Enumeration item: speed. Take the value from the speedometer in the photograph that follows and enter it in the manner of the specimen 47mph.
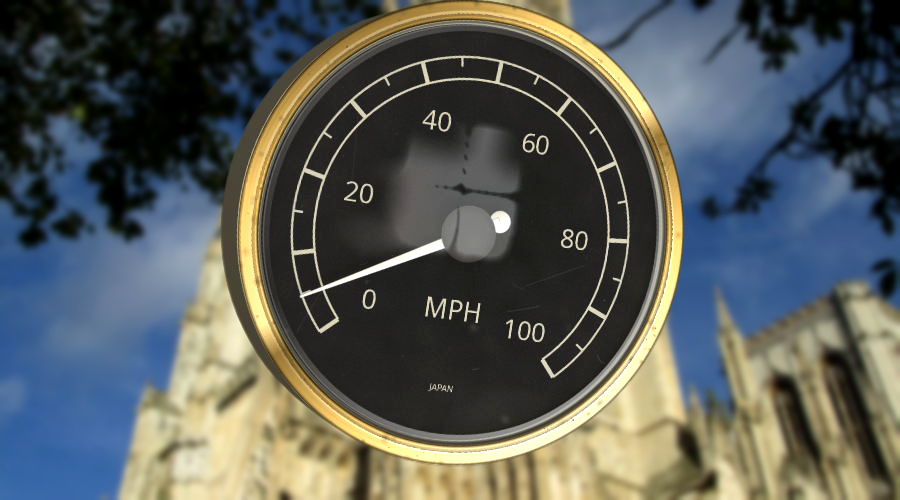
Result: 5mph
